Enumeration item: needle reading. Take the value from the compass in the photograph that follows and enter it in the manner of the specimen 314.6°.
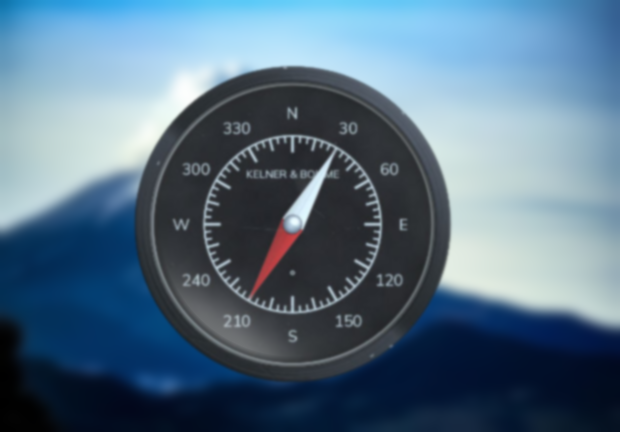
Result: 210°
